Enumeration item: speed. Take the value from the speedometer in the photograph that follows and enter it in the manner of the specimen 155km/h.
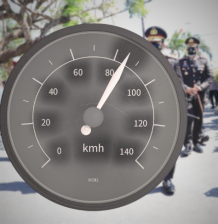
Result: 85km/h
